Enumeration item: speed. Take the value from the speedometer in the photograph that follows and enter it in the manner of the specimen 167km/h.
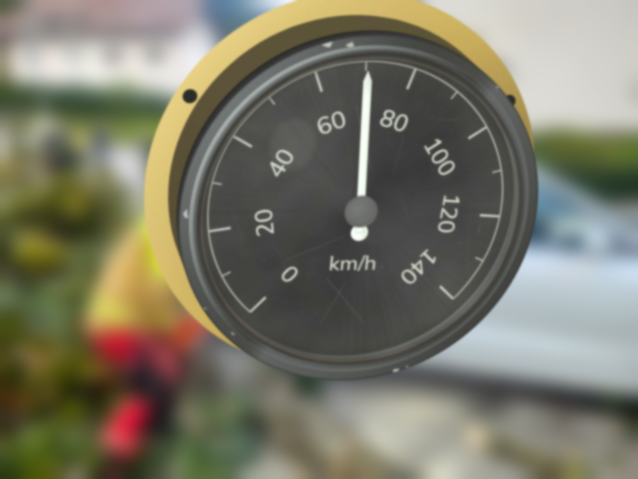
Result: 70km/h
